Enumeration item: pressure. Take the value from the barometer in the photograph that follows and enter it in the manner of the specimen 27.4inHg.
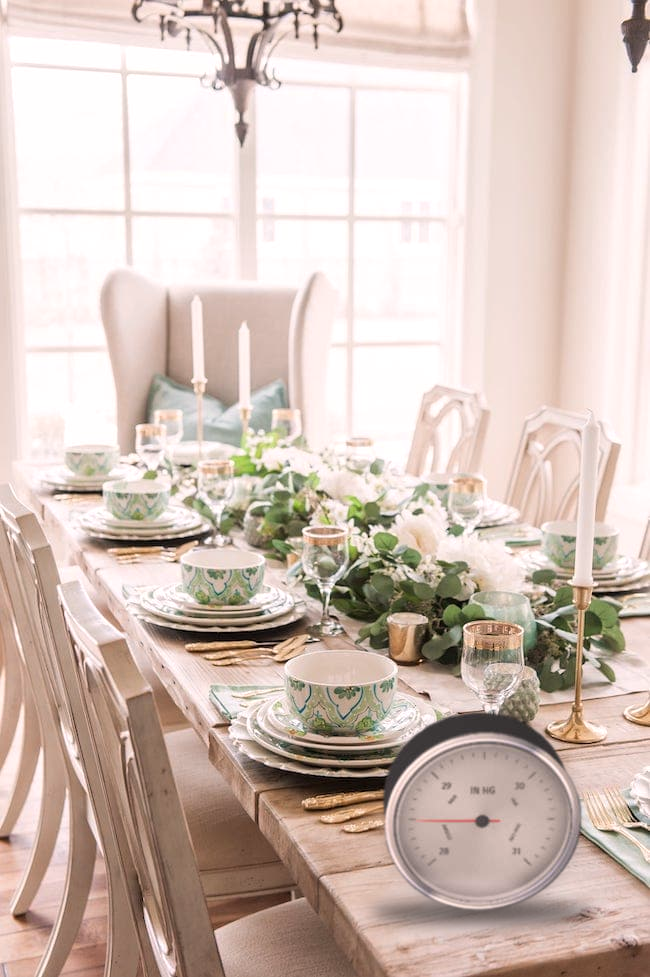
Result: 28.5inHg
